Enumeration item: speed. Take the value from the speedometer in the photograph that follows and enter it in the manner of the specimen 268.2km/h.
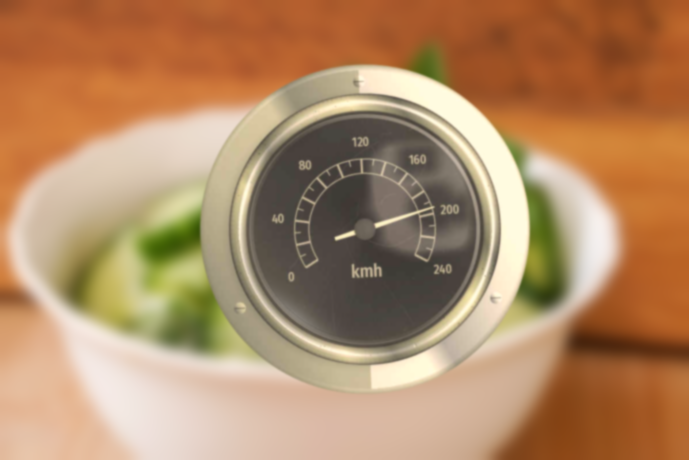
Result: 195km/h
